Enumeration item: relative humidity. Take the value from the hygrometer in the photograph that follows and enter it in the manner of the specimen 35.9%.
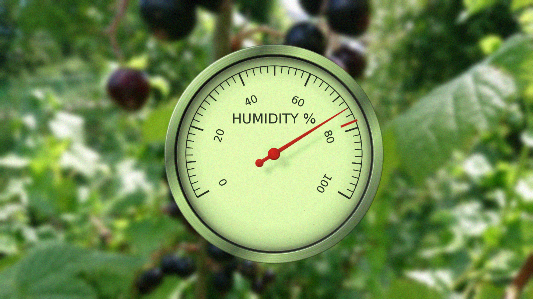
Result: 74%
